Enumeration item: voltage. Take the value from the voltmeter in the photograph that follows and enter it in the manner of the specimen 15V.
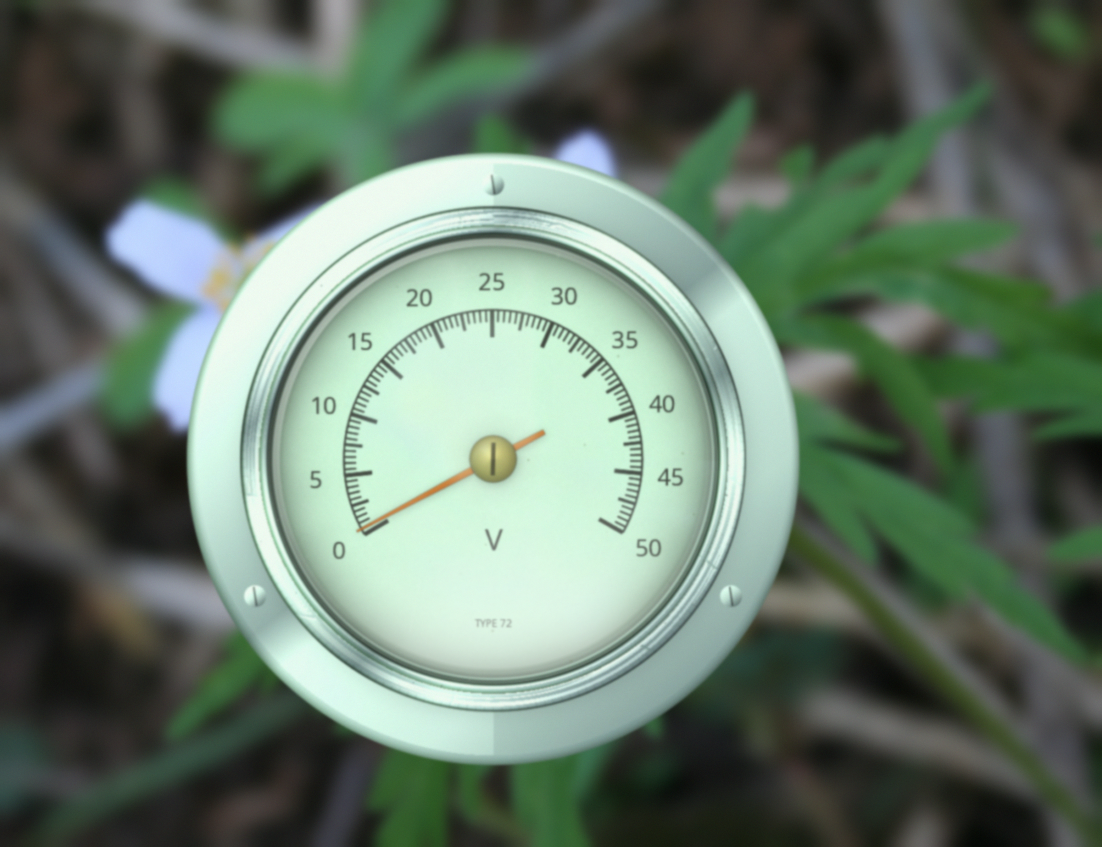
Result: 0.5V
